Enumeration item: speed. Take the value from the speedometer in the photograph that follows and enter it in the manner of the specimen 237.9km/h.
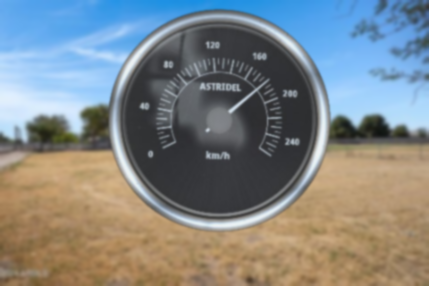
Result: 180km/h
